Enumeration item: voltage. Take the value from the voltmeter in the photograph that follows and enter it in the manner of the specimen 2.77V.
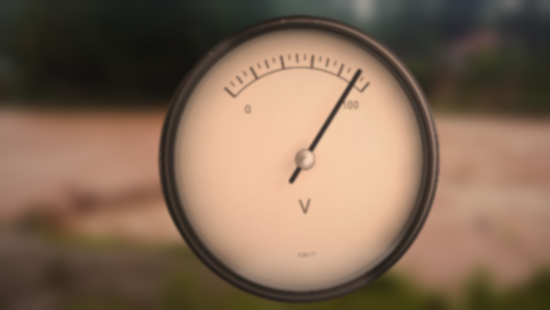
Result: 90V
